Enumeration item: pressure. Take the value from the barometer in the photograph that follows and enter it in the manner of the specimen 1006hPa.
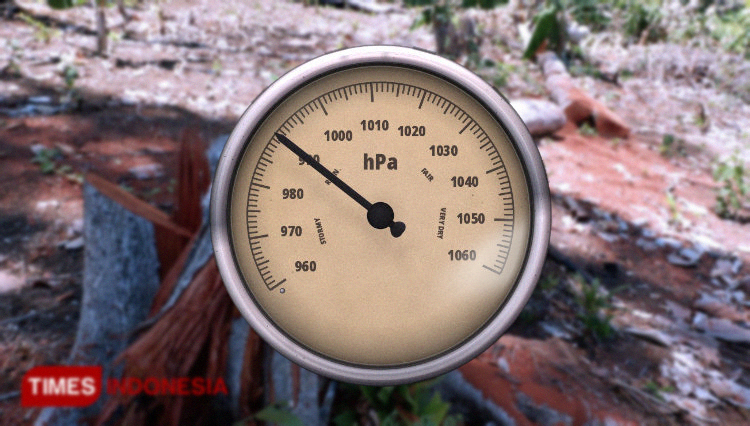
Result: 990hPa
